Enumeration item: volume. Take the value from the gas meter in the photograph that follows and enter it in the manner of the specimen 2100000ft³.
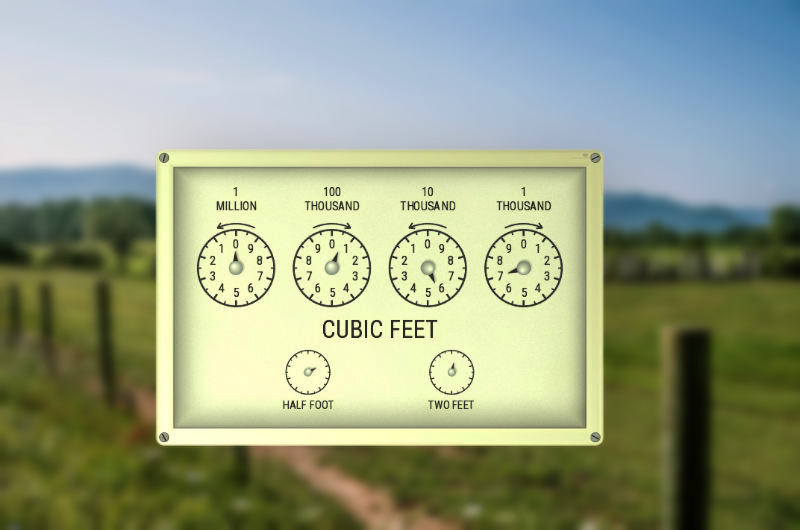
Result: 5700ft³
